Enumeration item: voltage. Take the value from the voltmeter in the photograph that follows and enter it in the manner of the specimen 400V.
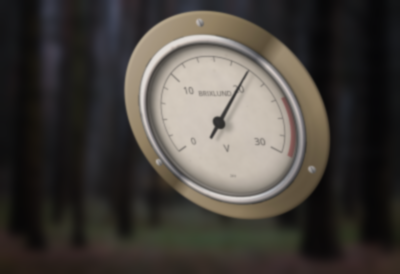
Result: 20V
